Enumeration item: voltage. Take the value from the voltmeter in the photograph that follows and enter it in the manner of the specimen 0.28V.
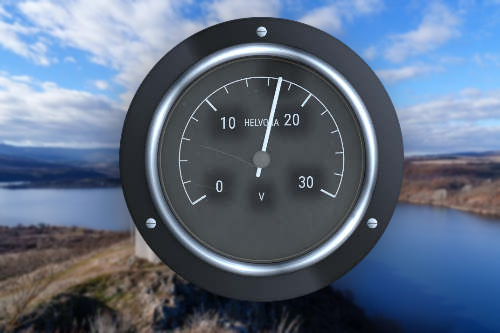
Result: 17V
